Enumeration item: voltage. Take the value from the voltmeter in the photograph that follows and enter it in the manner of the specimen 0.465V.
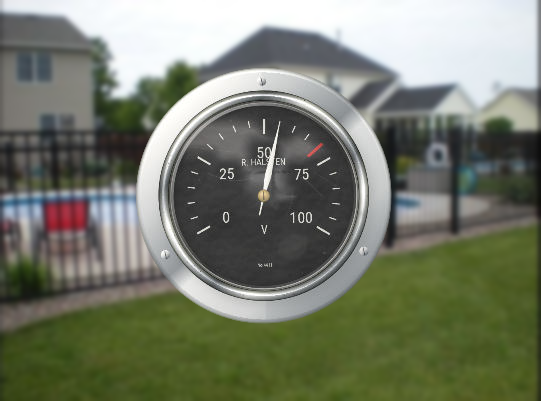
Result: 55V
